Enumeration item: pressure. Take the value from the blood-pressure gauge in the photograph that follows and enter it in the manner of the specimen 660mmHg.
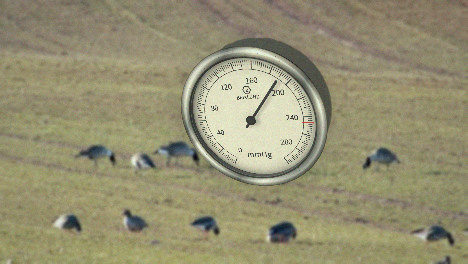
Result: 190mmHg
